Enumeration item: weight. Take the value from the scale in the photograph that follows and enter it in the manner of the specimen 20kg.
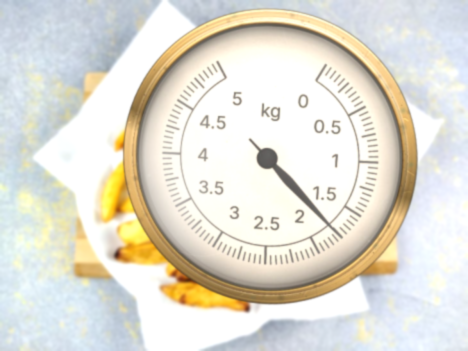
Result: 1.75kg
